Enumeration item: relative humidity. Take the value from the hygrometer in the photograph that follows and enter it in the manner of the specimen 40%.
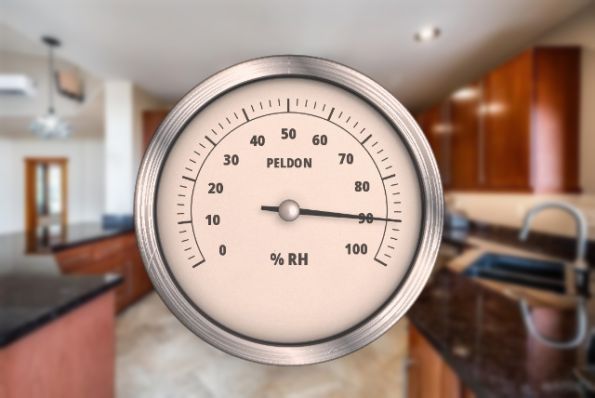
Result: 90%
